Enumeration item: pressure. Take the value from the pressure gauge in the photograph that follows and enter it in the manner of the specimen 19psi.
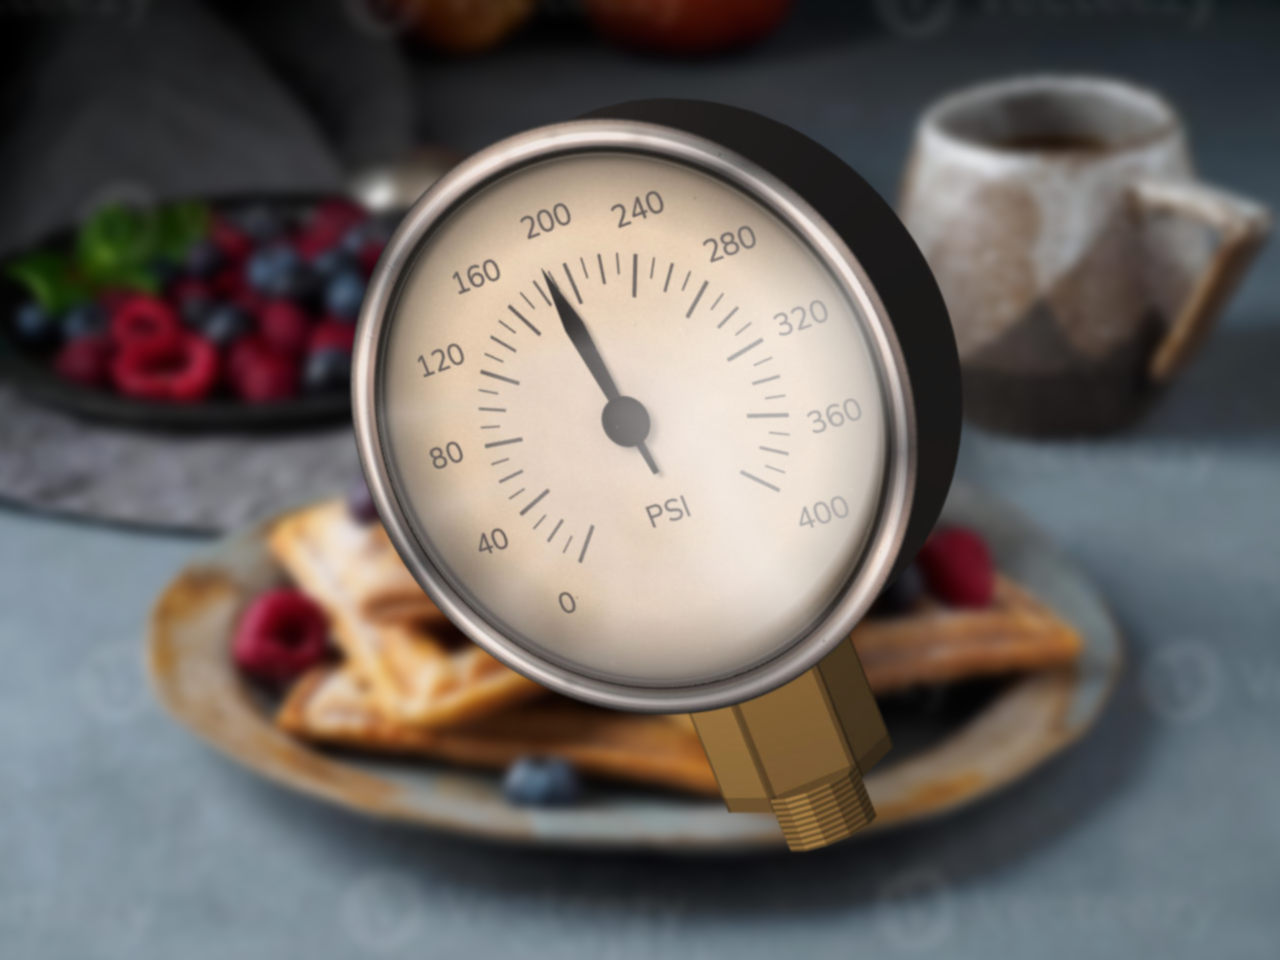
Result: 190psi
